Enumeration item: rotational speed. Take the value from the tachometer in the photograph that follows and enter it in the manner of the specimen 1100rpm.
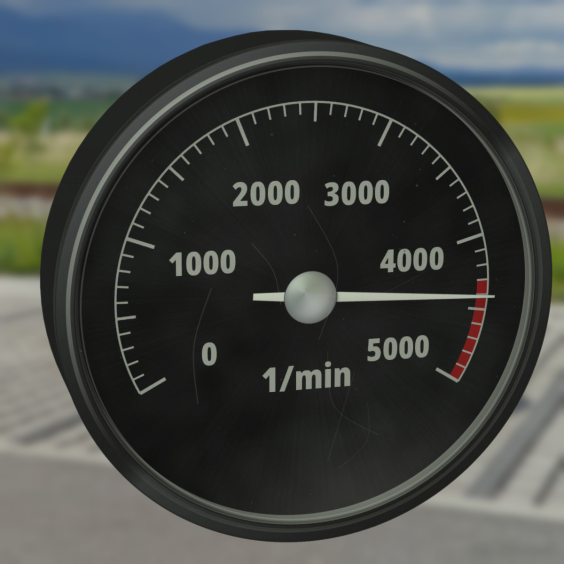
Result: 4400rpm
